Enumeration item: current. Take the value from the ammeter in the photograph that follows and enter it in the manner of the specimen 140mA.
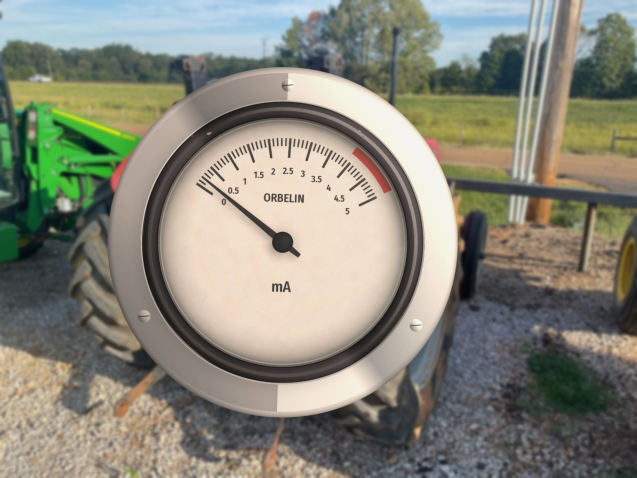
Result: 0.2mA
